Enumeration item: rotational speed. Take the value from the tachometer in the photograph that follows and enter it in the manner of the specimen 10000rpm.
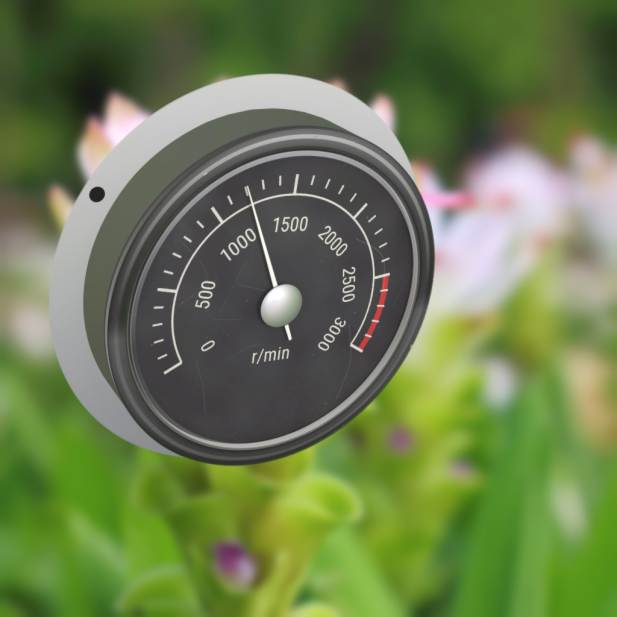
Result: 1200rpm
